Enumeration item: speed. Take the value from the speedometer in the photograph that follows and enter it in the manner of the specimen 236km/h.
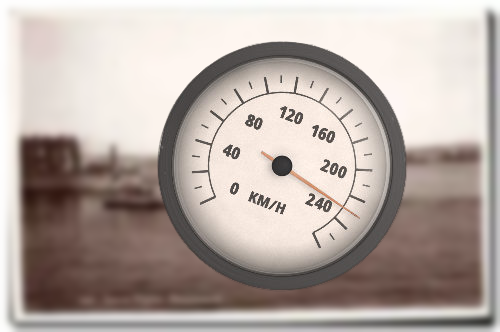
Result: 230km/h
